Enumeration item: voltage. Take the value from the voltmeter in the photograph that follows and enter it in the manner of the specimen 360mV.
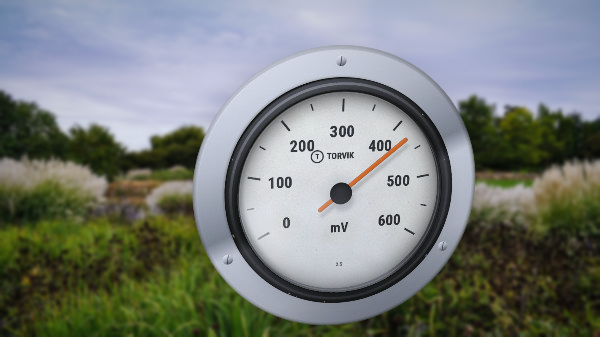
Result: 425mV
